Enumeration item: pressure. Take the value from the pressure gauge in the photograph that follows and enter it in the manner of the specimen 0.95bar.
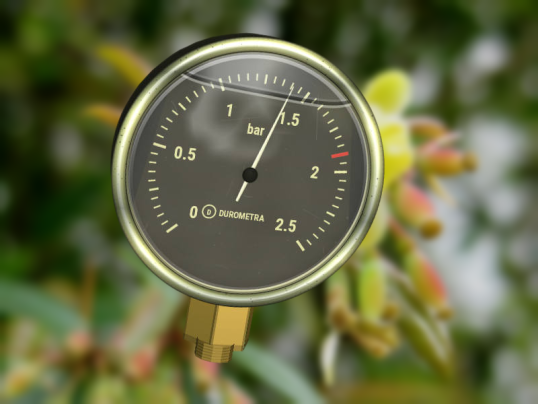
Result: 1.4bar
